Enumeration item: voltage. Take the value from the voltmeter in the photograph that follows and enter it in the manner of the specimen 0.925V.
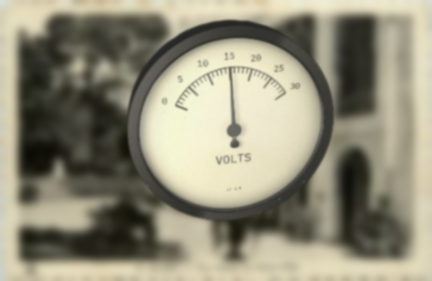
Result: 15V
